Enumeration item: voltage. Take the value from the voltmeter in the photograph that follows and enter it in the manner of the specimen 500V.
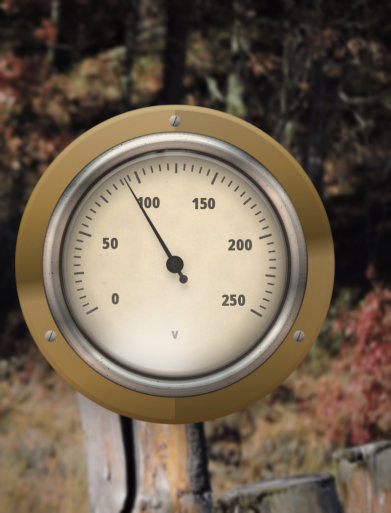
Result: 92.5V
